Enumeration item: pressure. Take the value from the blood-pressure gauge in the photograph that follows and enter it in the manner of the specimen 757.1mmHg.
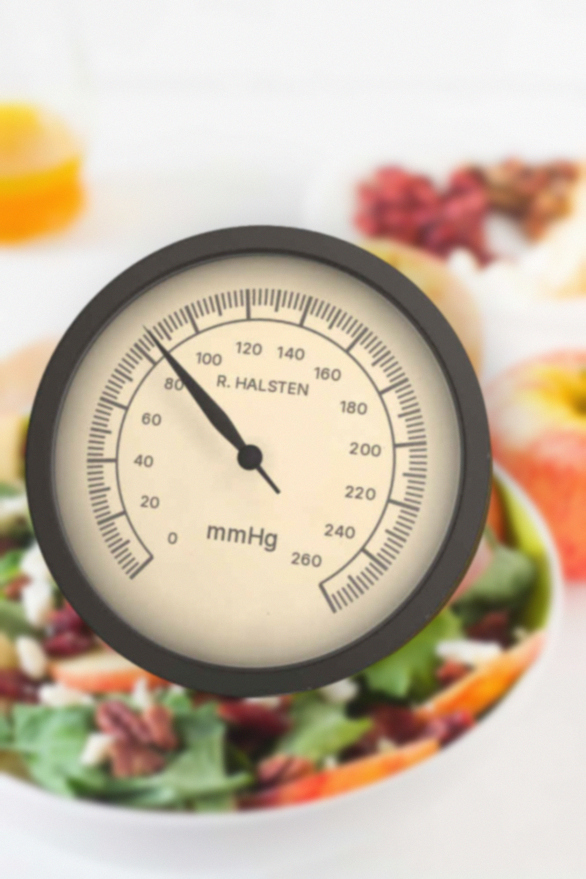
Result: 86mmHg
